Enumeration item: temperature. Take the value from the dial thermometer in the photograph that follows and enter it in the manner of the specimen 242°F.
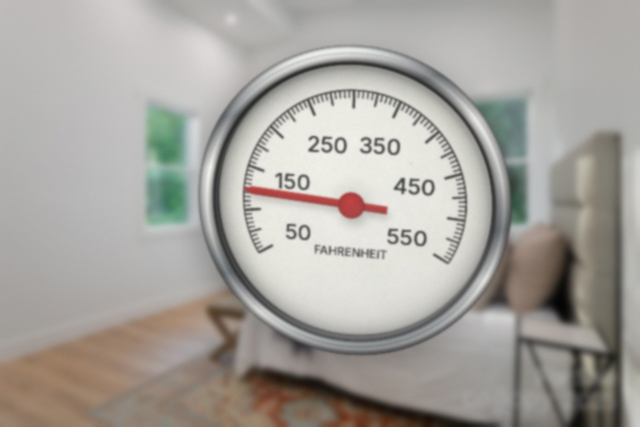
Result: 125°F
